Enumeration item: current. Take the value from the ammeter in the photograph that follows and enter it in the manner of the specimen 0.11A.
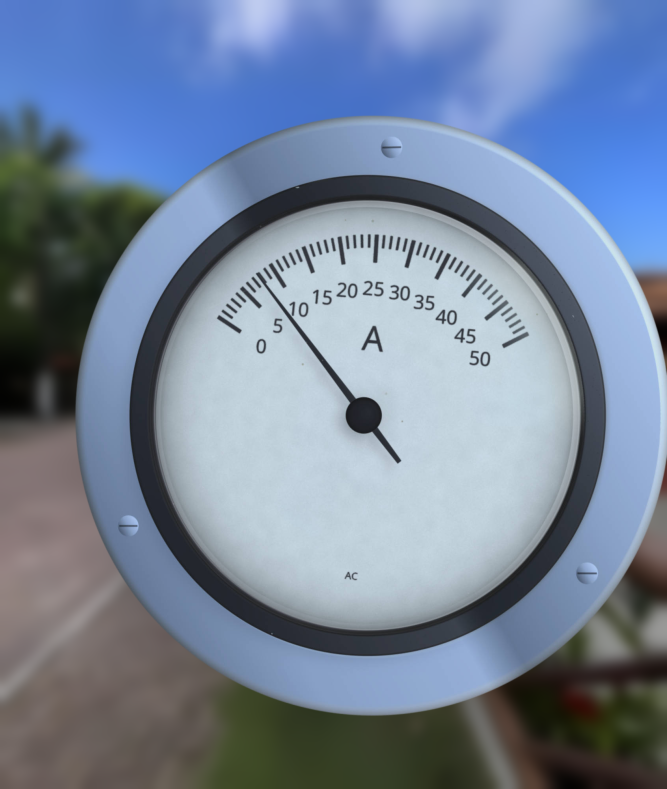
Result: 8A
